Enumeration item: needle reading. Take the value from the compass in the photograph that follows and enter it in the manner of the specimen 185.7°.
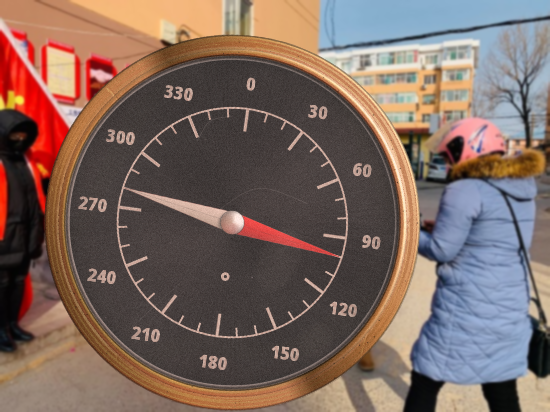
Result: 100°
